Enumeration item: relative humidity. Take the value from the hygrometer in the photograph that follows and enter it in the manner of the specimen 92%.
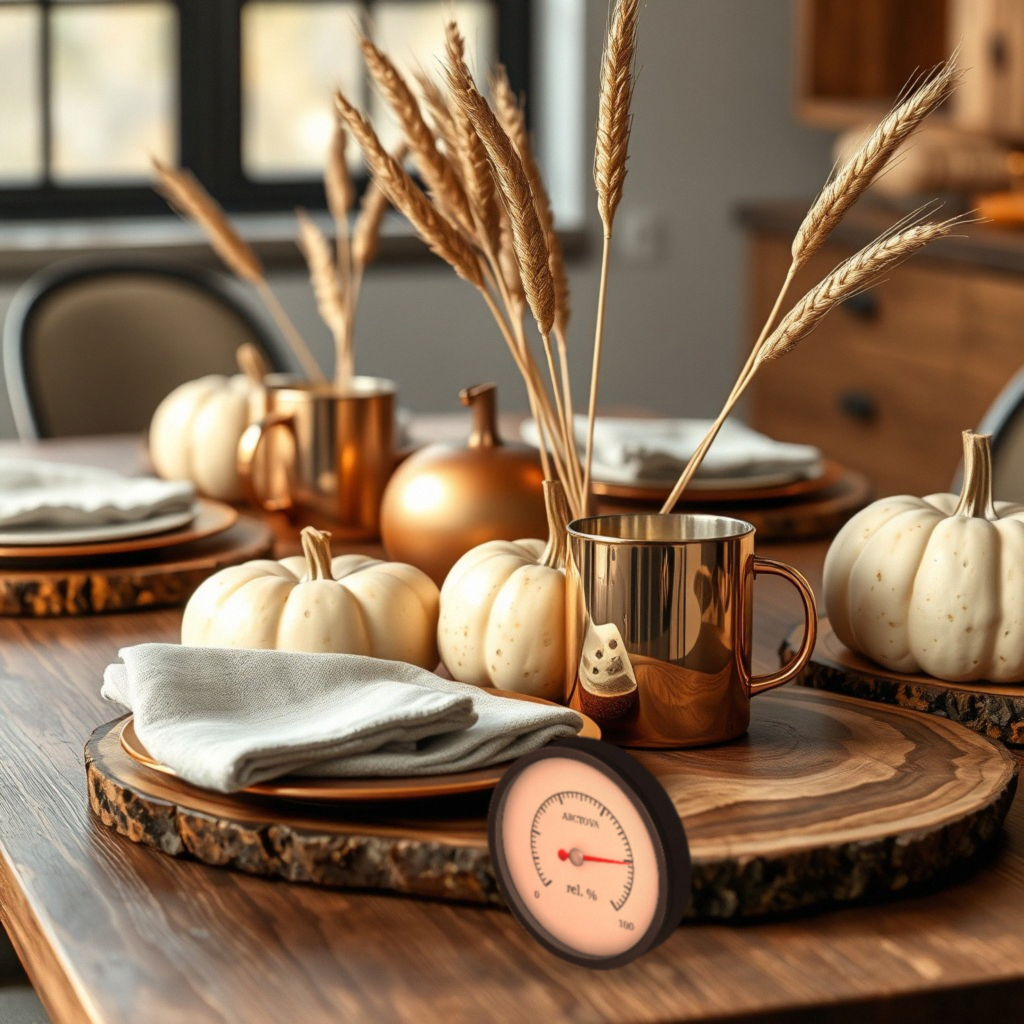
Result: 80%
